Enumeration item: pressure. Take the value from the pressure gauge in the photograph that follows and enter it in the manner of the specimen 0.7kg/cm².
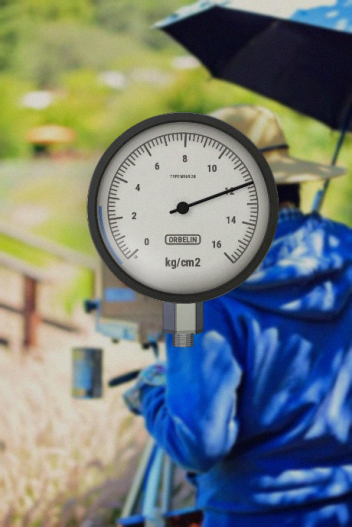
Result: 12kg/cm²
